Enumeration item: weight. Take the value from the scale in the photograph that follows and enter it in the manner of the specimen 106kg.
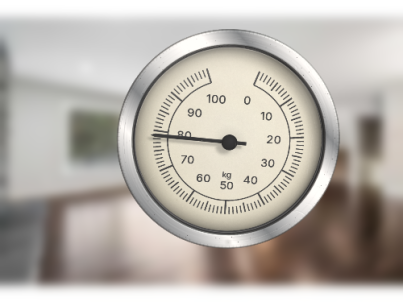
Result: 79kg
